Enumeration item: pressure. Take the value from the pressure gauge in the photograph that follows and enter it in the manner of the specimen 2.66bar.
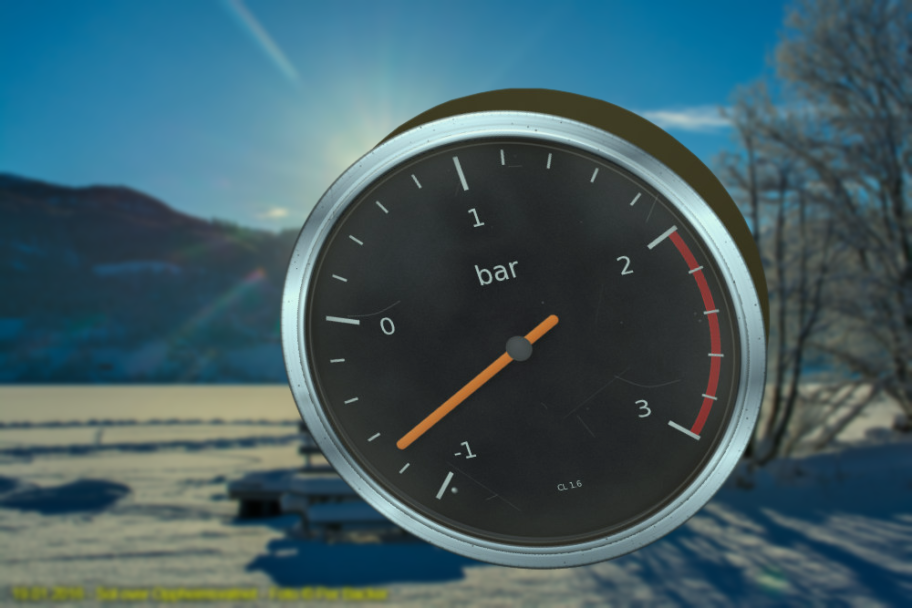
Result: -0.7bar
